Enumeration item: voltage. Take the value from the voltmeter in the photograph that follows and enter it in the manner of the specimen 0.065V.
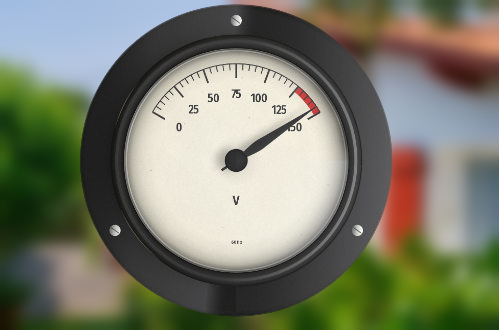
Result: 145V
